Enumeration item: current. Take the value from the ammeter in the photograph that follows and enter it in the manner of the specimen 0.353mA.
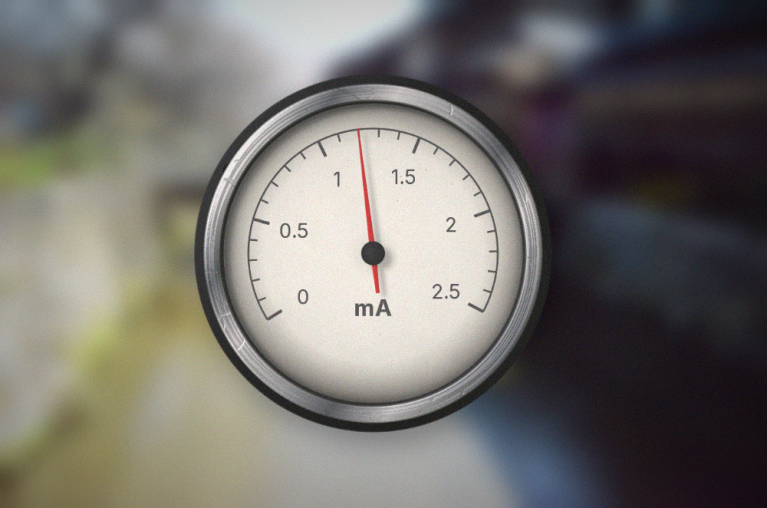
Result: 1.2mA
